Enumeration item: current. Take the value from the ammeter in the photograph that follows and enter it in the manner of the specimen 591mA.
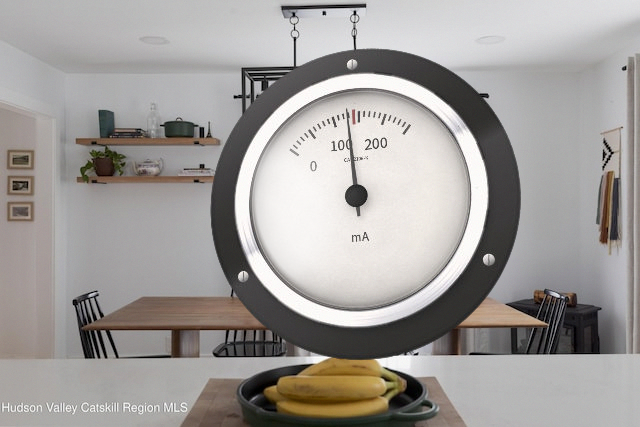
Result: 130mA
